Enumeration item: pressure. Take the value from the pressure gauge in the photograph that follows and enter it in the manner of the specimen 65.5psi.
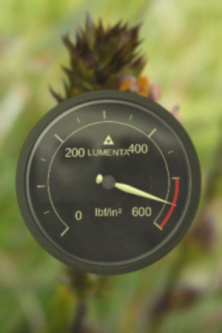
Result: 550psi
